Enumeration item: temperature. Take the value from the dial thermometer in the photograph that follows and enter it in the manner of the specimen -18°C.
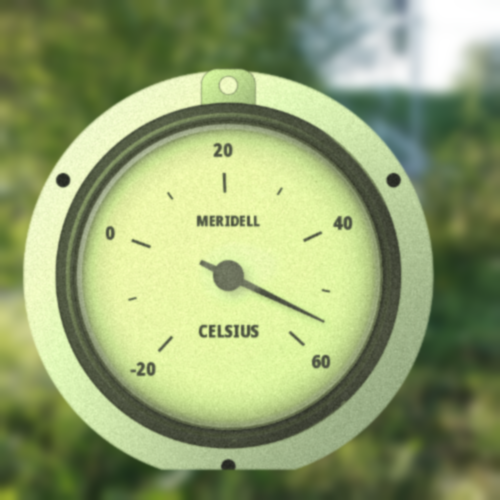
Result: 55°C
